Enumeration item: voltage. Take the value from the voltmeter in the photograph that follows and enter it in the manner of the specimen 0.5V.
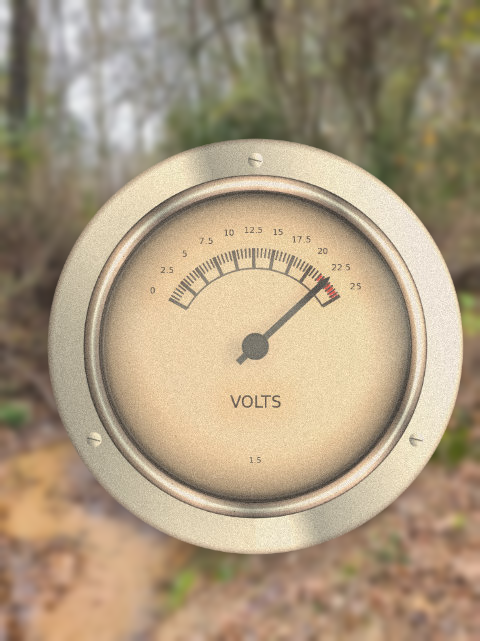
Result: 22.5V
